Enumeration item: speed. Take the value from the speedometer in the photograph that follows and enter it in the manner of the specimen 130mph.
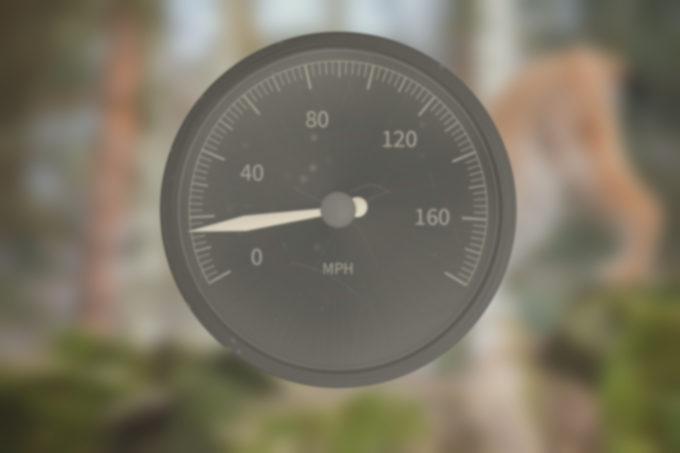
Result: 16mph
